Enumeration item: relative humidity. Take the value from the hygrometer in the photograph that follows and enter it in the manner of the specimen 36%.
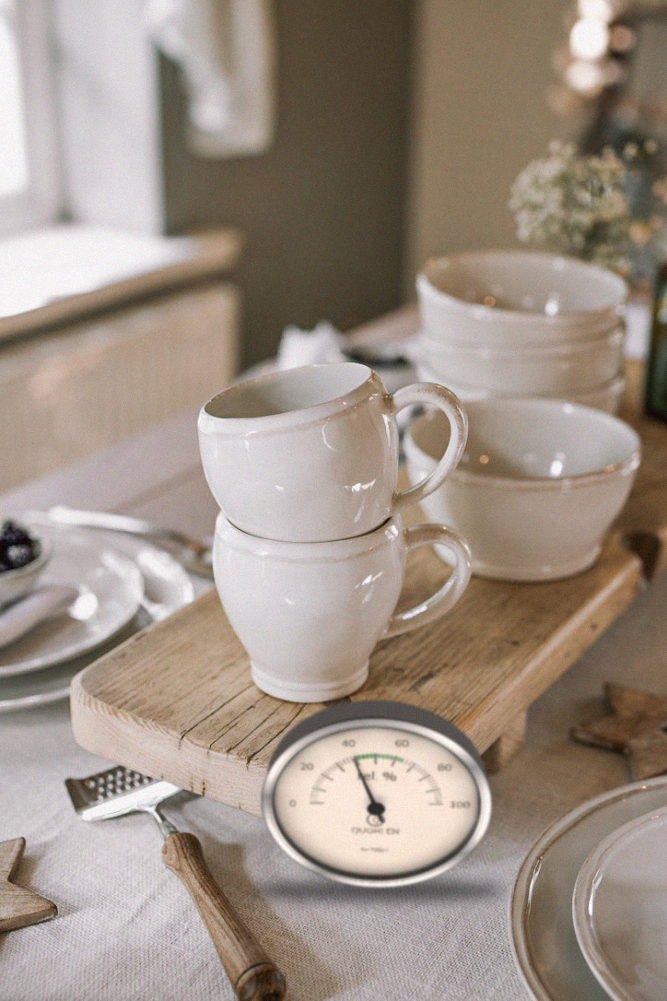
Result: 40%
